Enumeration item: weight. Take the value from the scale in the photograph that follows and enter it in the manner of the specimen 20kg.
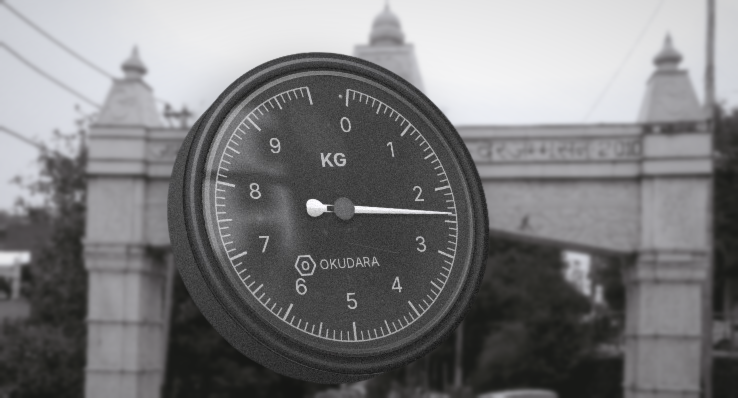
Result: 2.4kg
